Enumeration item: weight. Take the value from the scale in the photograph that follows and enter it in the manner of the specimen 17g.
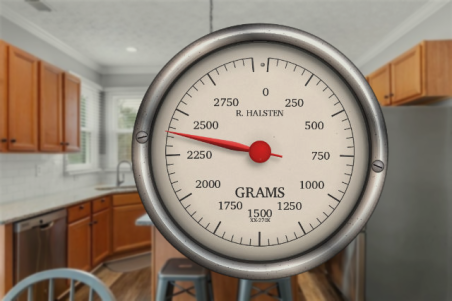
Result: 2375g
